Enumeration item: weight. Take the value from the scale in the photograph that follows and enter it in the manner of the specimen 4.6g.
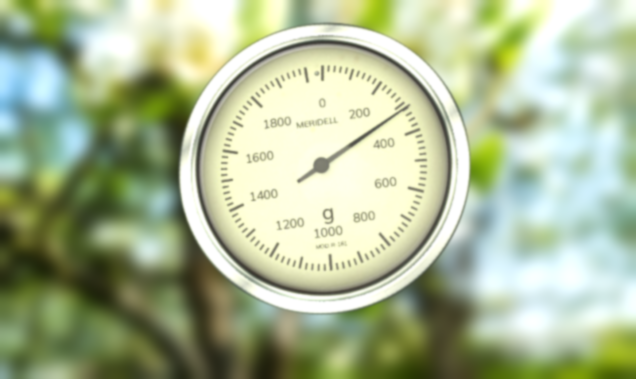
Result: 320g
